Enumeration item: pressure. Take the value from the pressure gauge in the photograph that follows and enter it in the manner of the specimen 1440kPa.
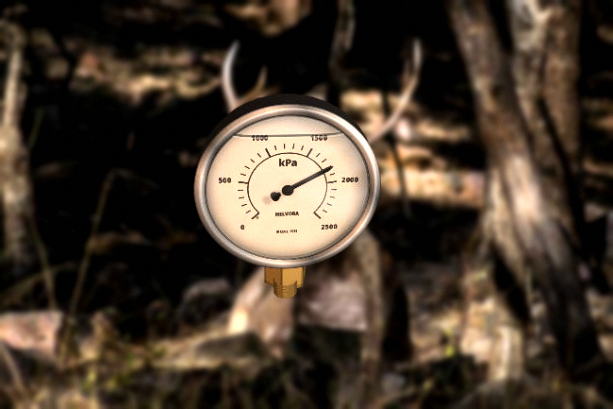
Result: 1800kPa
